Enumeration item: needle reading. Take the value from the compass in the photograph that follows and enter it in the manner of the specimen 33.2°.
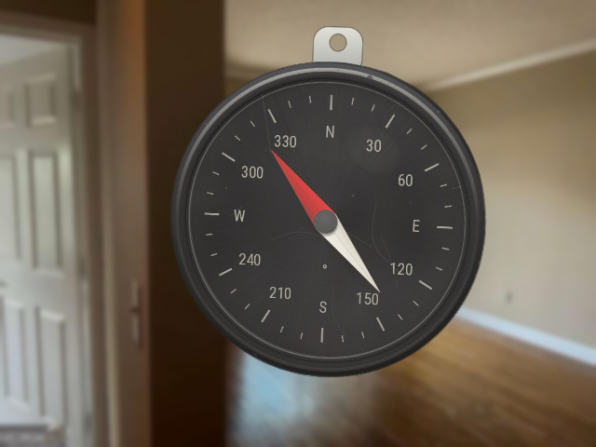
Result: 320°
